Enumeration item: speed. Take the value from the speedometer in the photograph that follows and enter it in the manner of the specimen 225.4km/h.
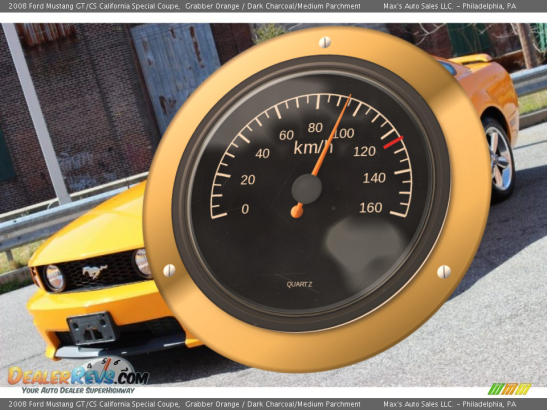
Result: 95km/h
